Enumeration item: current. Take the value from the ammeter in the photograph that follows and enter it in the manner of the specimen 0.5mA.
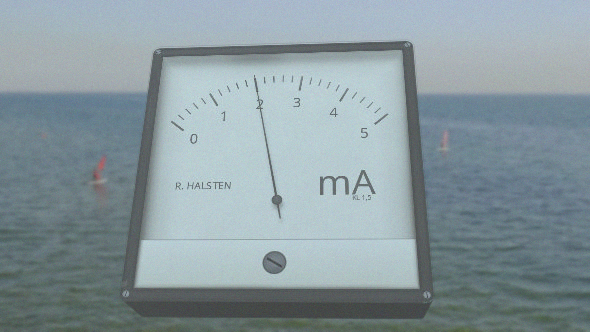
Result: 2mA
